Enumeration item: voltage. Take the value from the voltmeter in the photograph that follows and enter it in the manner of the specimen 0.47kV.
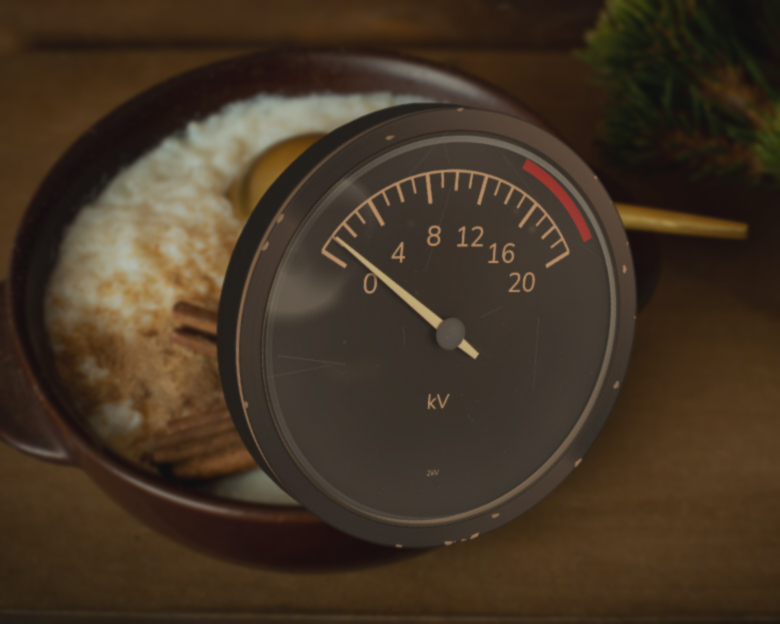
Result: 1kV
